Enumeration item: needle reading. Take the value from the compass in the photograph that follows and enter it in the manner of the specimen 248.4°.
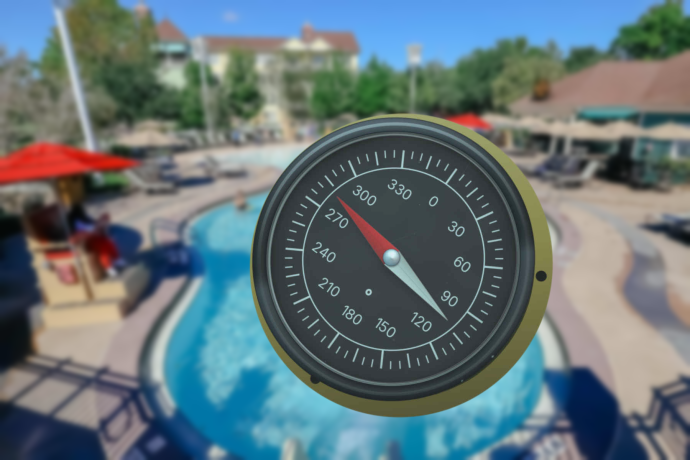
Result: 282.5°
